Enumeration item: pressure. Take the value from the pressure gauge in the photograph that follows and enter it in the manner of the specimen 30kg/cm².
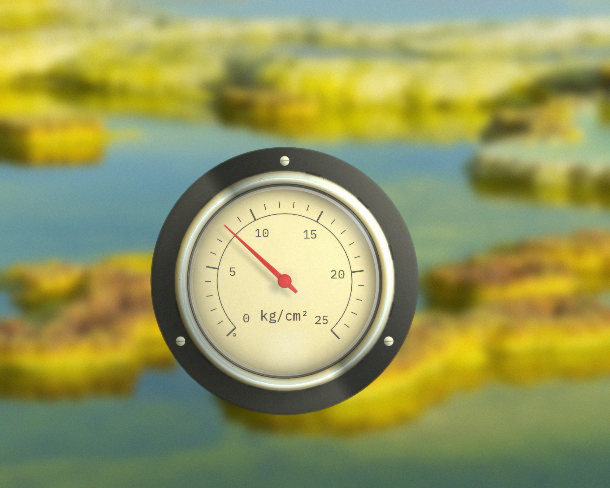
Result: 8kg/cm²
